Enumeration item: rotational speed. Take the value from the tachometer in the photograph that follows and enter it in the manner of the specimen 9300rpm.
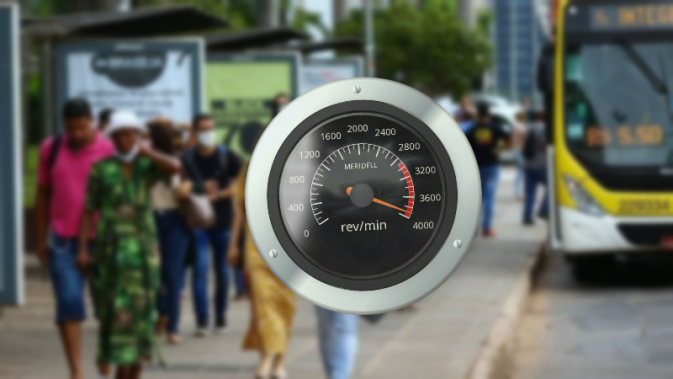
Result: 3900rpm
